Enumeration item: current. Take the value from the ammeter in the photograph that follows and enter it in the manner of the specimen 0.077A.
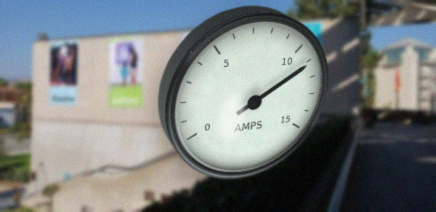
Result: 11A
